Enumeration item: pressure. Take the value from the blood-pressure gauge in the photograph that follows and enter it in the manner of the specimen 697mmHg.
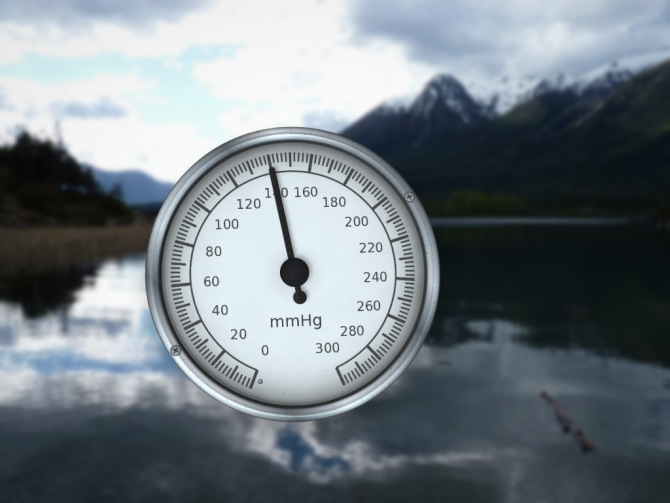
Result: 140mmHg
